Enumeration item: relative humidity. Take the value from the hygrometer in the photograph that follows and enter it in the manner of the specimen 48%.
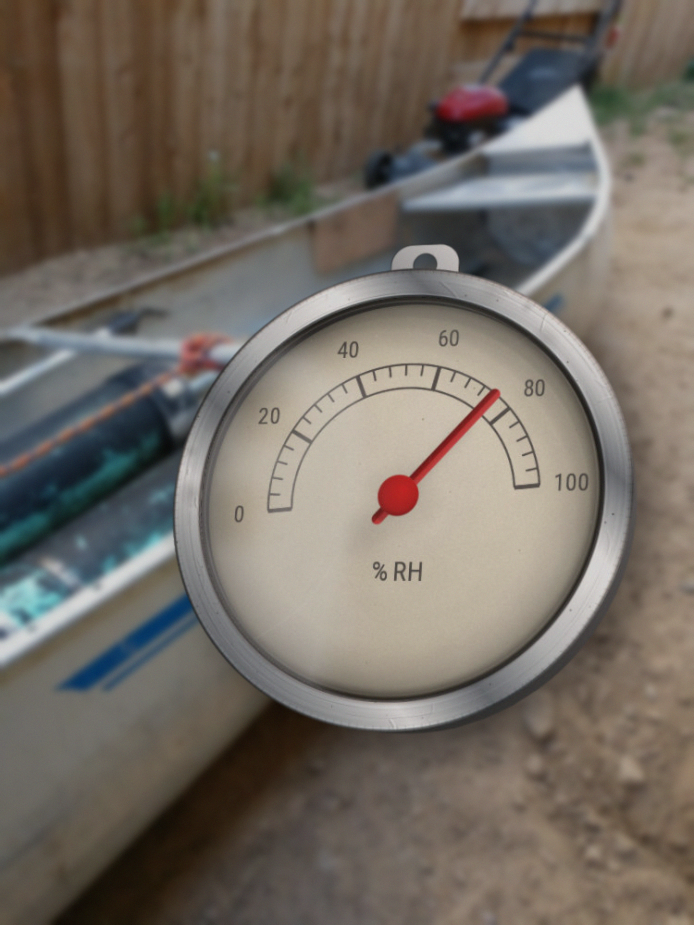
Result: 76%
